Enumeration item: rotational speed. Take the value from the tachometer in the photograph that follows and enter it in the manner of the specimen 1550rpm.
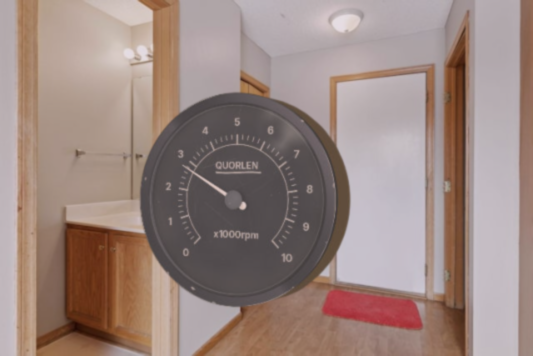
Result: 2800rpm
